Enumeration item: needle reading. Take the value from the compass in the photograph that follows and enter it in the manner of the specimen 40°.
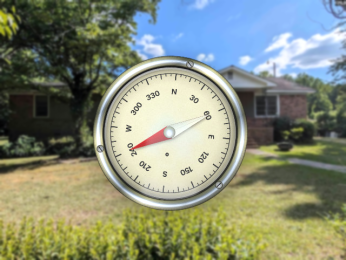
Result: 240°
